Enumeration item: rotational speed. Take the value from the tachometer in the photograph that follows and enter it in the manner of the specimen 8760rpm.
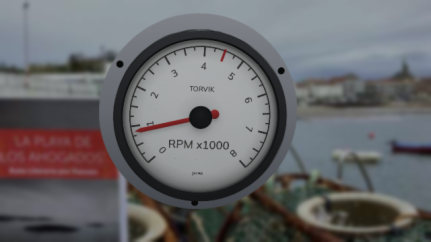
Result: 875rpm
